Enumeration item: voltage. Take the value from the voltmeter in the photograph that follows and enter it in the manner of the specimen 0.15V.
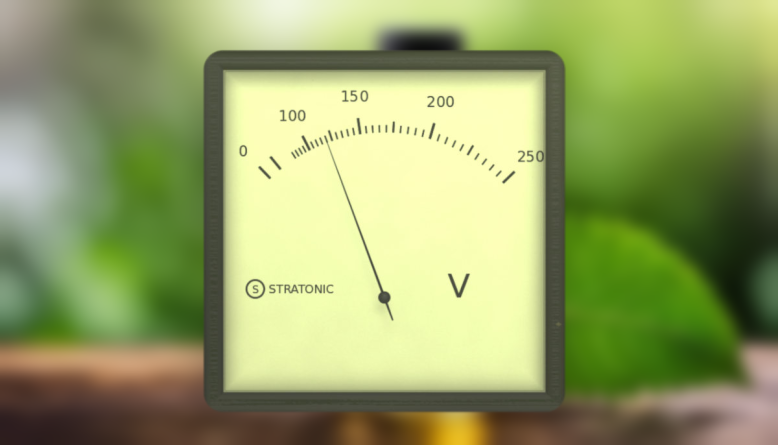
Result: 120V
